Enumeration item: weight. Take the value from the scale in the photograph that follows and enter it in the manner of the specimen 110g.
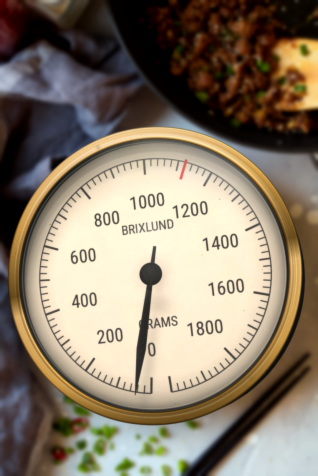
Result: 40g
